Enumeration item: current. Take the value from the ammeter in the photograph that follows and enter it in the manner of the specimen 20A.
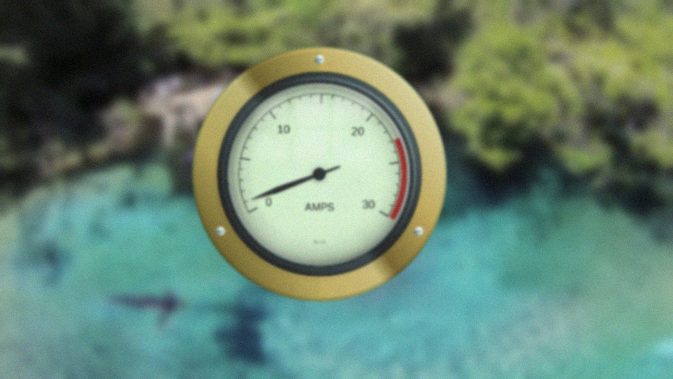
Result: 1A
